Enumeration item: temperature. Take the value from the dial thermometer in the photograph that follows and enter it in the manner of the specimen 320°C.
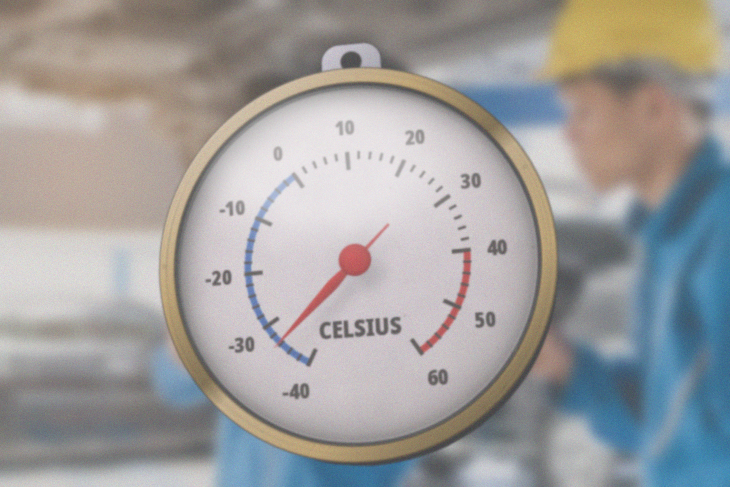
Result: -34°C
